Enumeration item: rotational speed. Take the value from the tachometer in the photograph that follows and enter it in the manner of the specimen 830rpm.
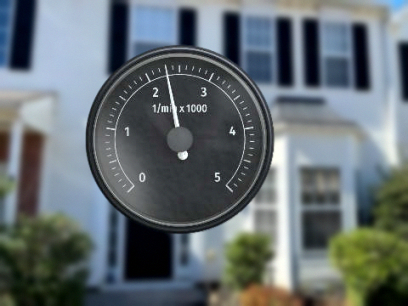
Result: 2300rpm
